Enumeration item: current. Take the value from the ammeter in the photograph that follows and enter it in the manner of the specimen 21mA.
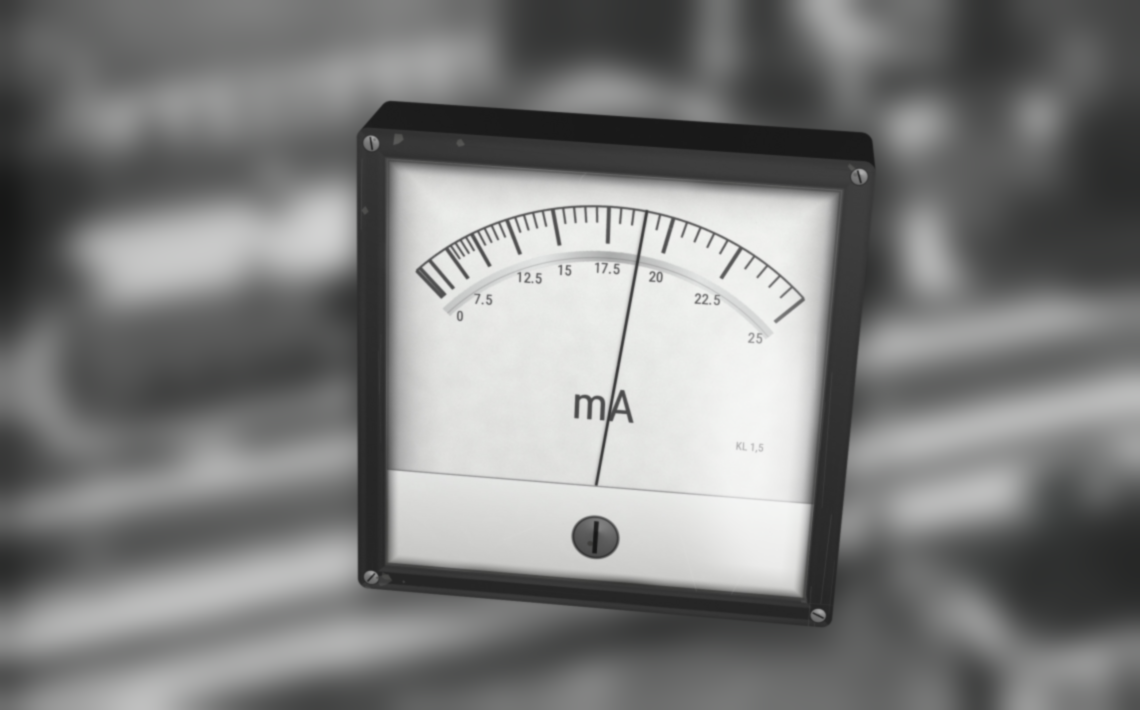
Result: 19mA
